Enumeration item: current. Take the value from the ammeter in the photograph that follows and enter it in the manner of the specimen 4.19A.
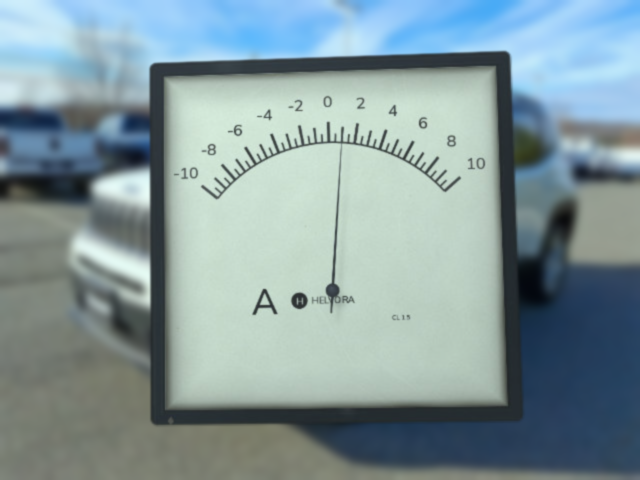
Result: 1A
